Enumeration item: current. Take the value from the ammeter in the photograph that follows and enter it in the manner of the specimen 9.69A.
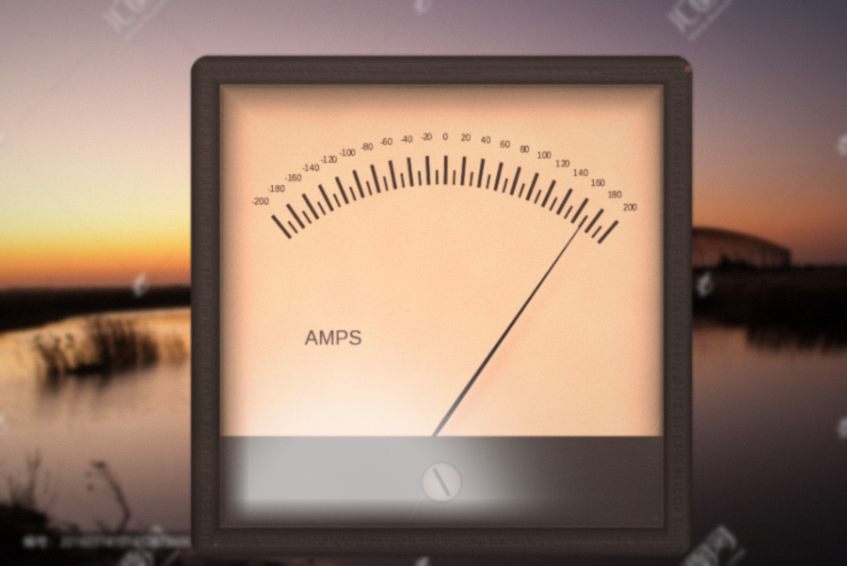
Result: 170A
